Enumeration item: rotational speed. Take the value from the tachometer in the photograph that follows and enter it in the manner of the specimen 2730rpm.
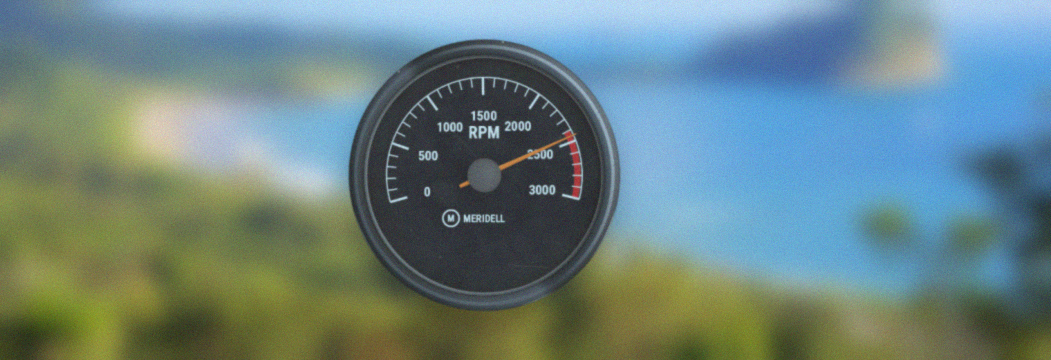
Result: 2450rpm
